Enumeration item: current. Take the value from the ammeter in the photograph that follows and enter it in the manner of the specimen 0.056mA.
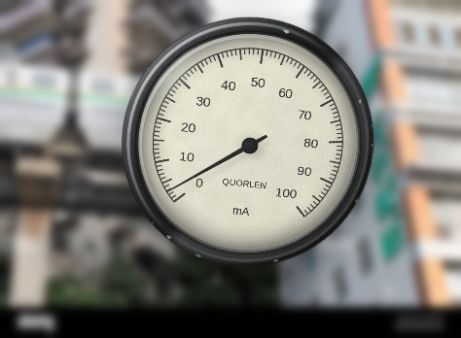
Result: 3mA
